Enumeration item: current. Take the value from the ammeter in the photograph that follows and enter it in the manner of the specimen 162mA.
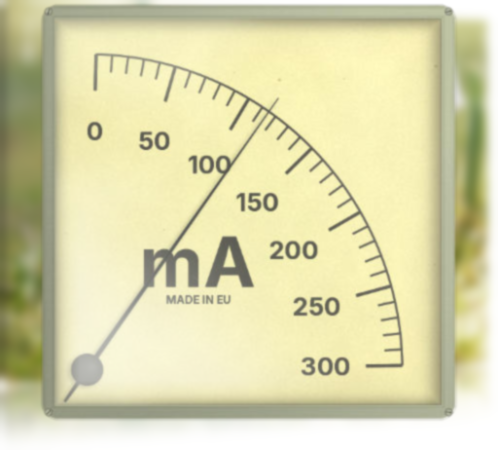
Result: 115mA
